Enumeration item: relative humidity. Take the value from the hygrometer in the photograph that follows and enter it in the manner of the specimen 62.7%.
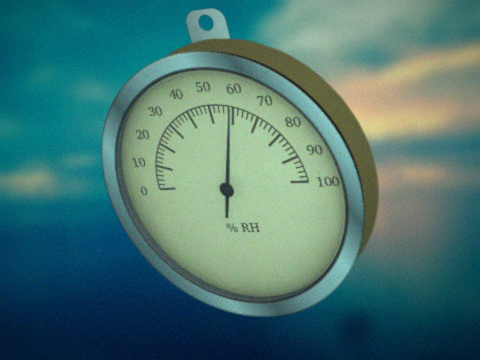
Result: 60%
